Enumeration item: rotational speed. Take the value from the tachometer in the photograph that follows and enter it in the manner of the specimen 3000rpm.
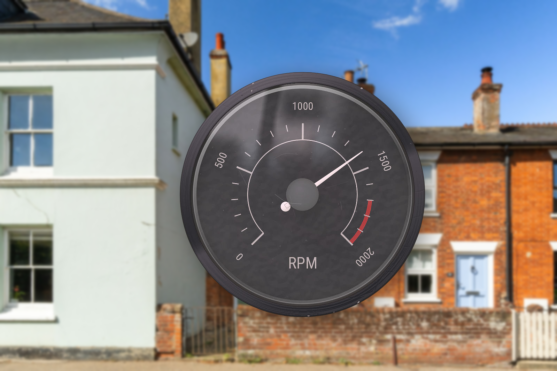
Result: 1400rpm
